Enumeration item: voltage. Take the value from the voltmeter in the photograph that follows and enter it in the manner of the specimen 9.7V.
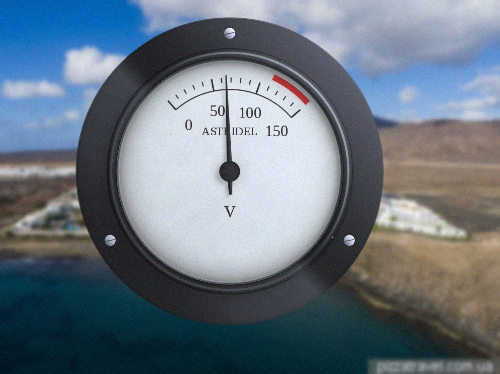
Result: 65V
